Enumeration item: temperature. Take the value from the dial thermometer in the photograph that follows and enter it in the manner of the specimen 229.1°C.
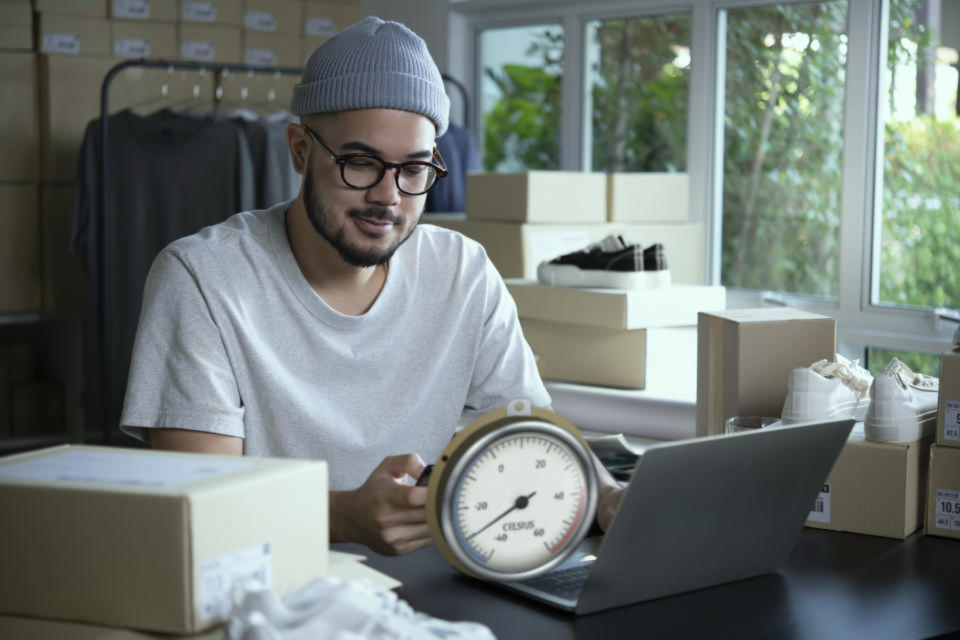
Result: -30°C
